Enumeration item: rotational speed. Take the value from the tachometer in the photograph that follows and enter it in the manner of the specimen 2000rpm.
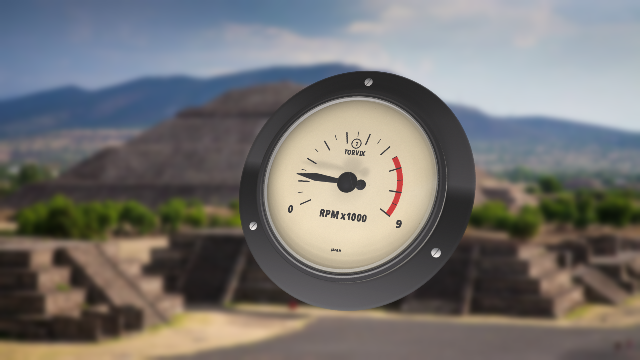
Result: 1250rpm
